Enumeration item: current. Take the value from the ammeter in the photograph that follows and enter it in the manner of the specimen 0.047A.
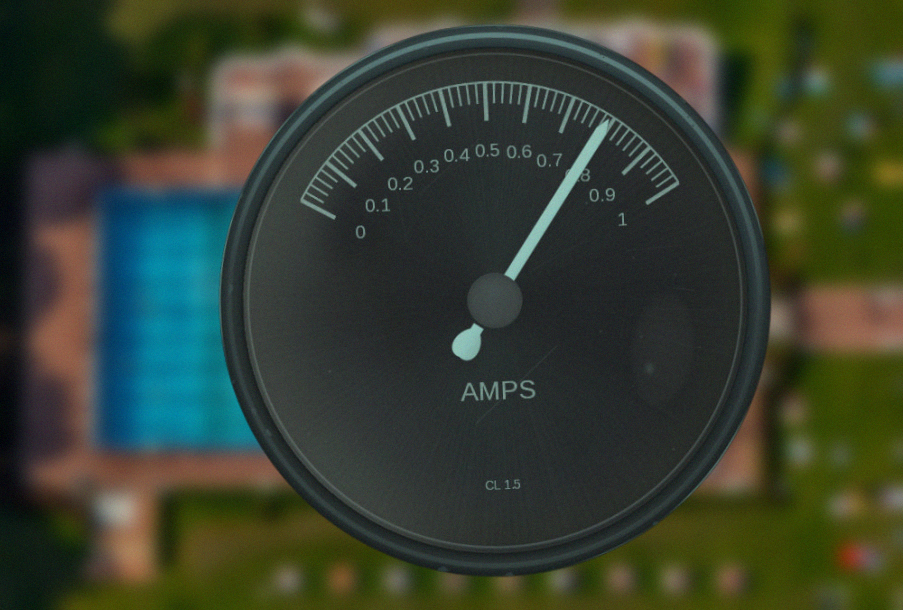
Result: 0.79A
